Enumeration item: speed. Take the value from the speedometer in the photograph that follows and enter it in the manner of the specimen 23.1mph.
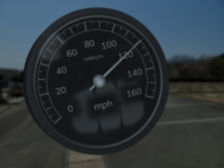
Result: 120mph
